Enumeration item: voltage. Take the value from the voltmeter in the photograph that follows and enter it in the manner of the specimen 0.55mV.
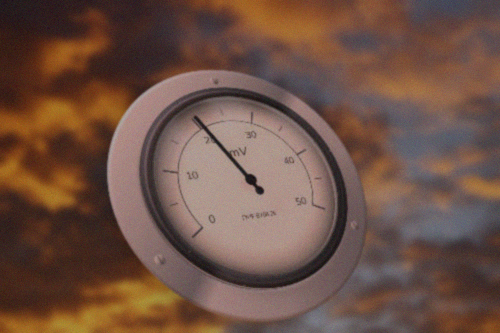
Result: 20mV
